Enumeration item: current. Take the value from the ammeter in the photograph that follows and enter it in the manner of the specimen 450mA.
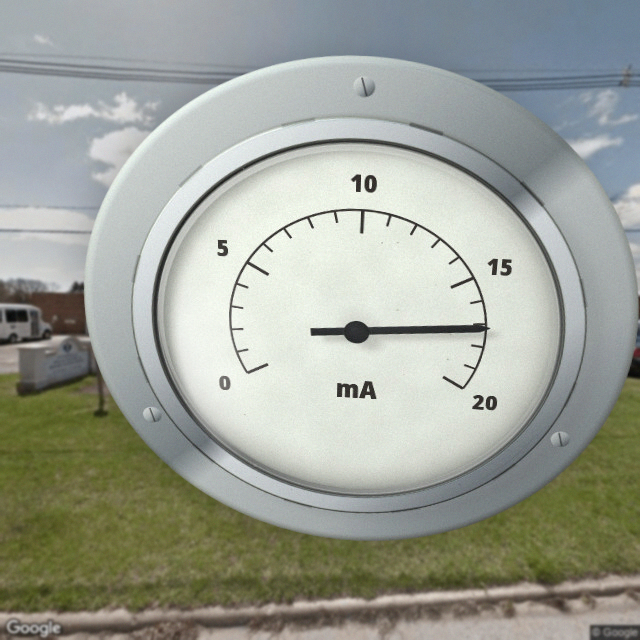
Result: 17mA
